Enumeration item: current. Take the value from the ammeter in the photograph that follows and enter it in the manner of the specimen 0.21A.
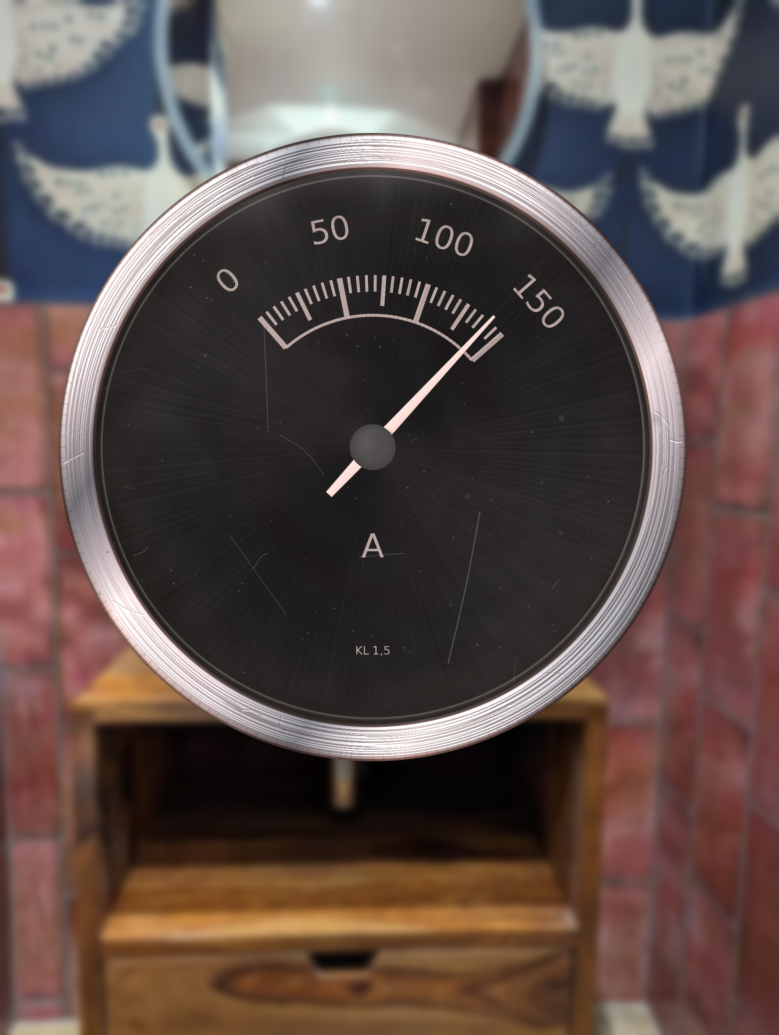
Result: 140A
